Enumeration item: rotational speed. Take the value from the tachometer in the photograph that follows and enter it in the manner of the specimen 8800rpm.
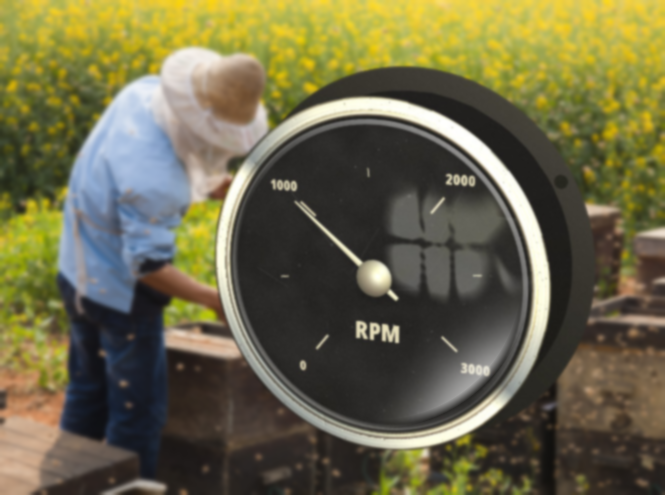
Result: 1000rpm
